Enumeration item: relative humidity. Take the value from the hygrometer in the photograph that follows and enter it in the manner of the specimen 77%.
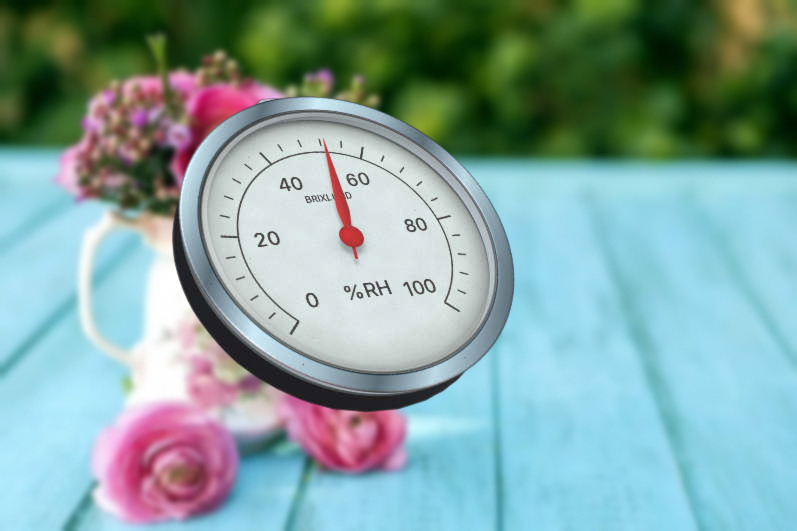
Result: 52%
